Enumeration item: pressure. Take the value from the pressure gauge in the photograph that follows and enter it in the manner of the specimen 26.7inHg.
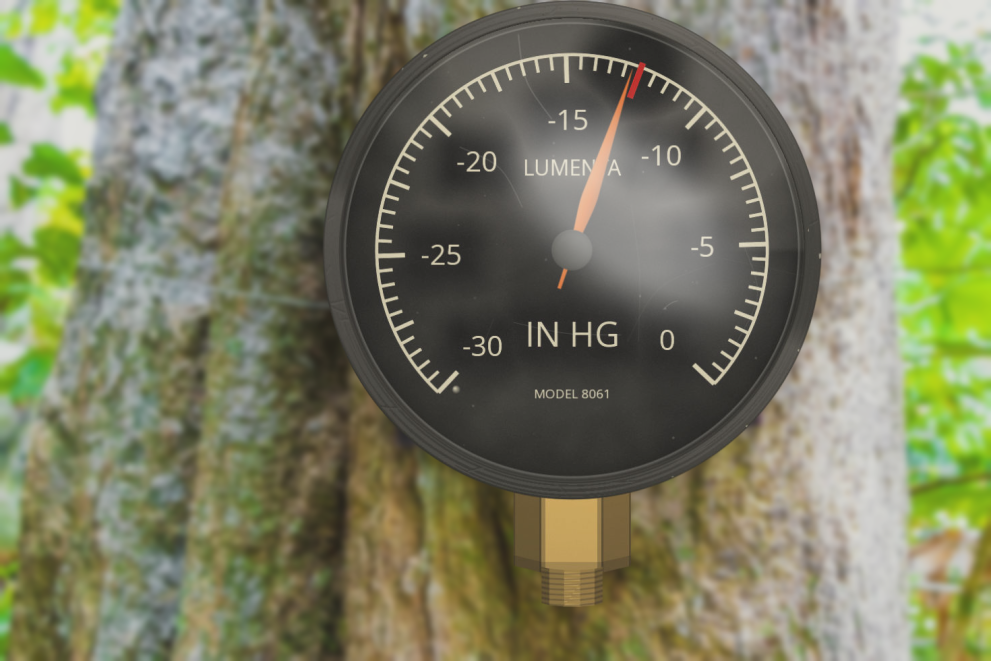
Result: -12.75inHg
